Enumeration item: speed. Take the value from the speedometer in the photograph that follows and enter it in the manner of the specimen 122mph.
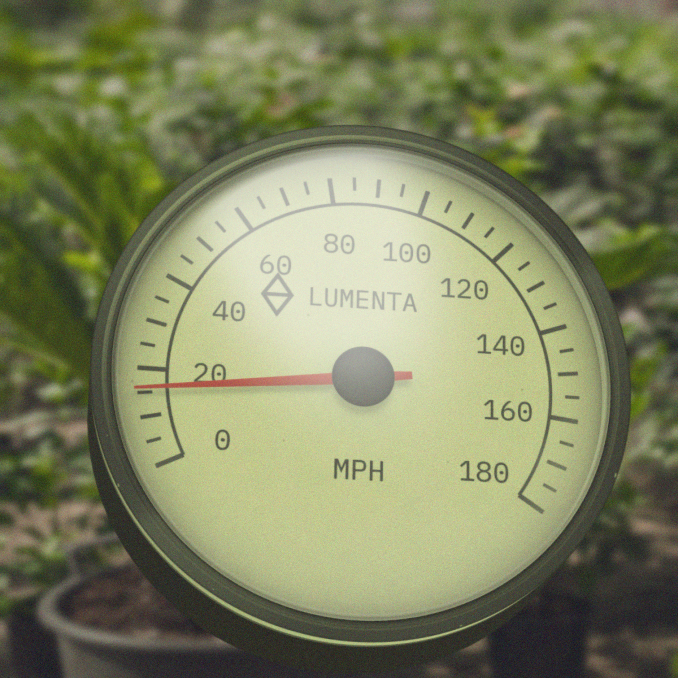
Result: 15mph
